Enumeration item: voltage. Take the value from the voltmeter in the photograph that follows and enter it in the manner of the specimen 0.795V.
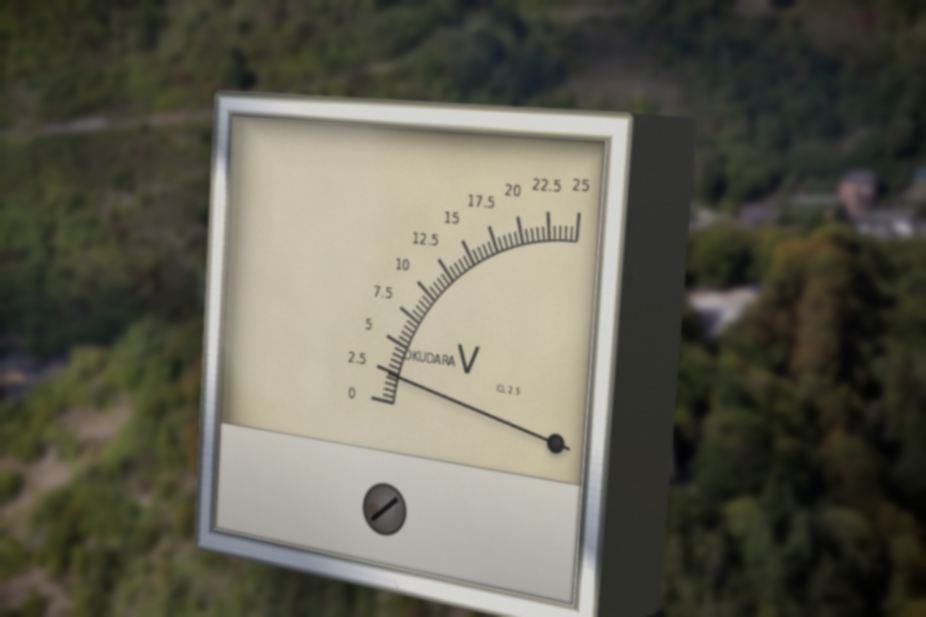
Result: 2.5V
